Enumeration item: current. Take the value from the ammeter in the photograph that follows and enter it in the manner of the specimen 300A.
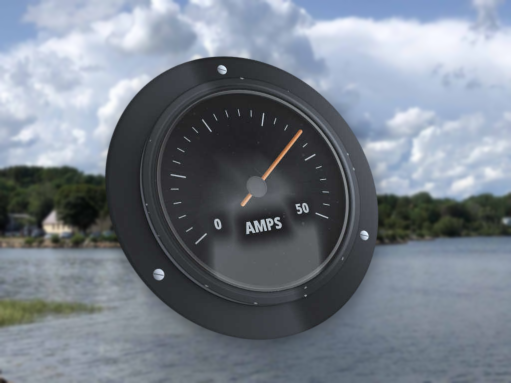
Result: 36A
